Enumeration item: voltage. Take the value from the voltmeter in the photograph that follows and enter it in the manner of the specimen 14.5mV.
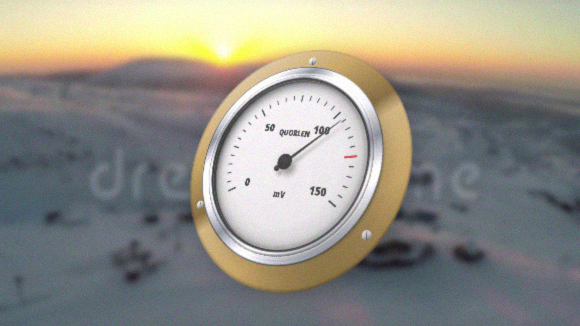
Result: 105mV
